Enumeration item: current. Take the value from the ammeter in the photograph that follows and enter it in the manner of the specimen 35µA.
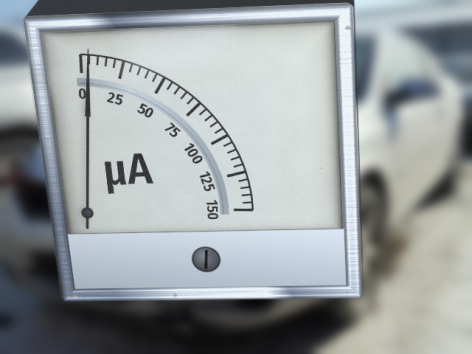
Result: 5µA
